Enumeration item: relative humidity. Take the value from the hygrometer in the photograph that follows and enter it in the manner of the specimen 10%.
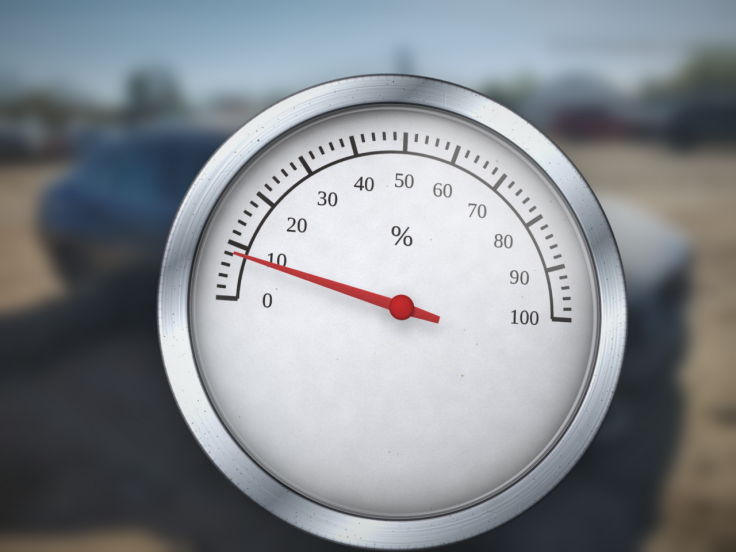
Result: 8%
